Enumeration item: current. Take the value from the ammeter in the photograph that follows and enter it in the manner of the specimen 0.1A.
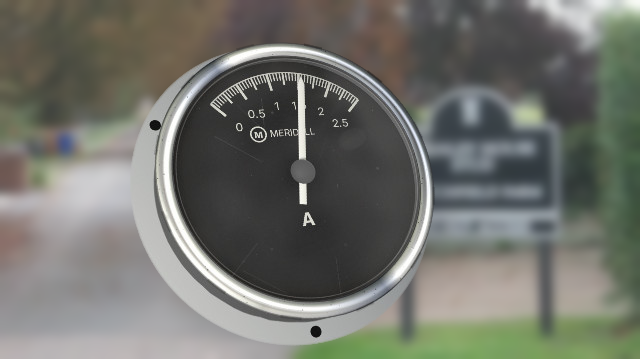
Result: 1.5A
